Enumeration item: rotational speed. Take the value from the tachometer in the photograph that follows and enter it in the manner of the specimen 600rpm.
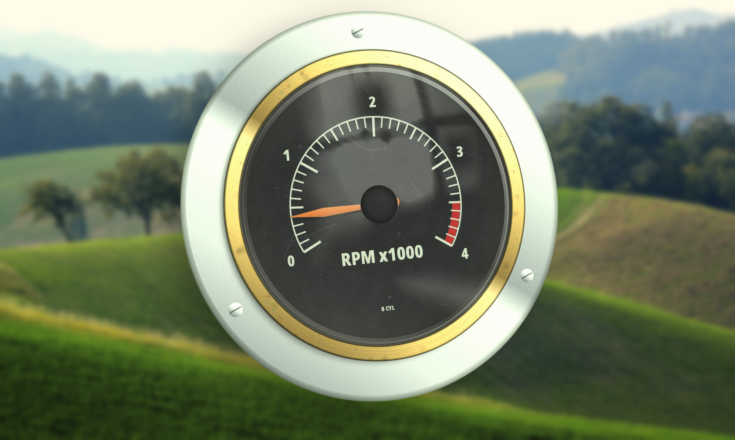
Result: 400rpm
